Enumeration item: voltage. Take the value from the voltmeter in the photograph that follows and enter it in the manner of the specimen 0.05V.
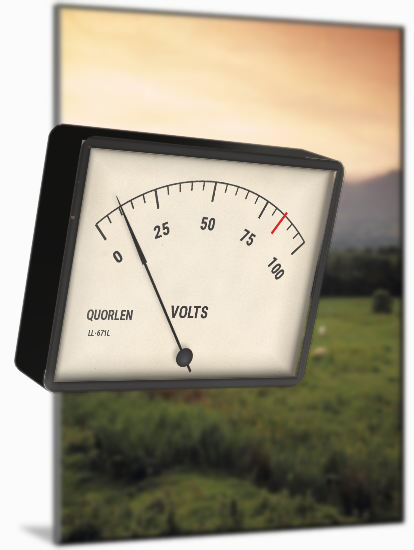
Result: 10V
